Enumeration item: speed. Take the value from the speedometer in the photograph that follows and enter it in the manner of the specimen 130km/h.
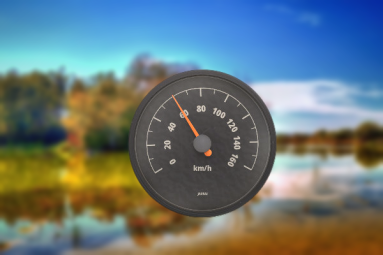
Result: 60km/h
